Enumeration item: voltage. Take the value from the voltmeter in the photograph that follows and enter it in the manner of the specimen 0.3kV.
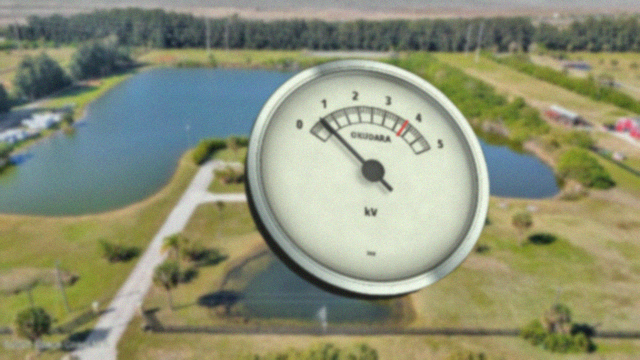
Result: 0.5kV
